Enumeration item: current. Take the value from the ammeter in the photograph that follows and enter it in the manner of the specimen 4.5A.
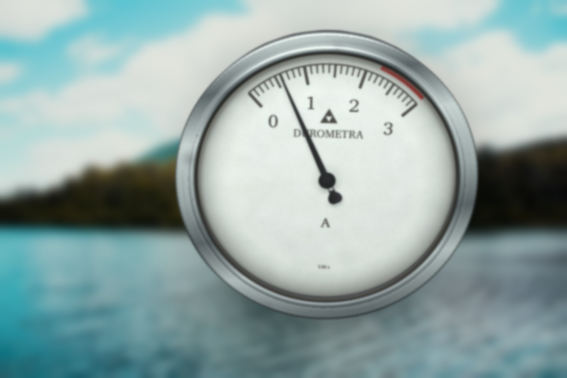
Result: 0.6A
